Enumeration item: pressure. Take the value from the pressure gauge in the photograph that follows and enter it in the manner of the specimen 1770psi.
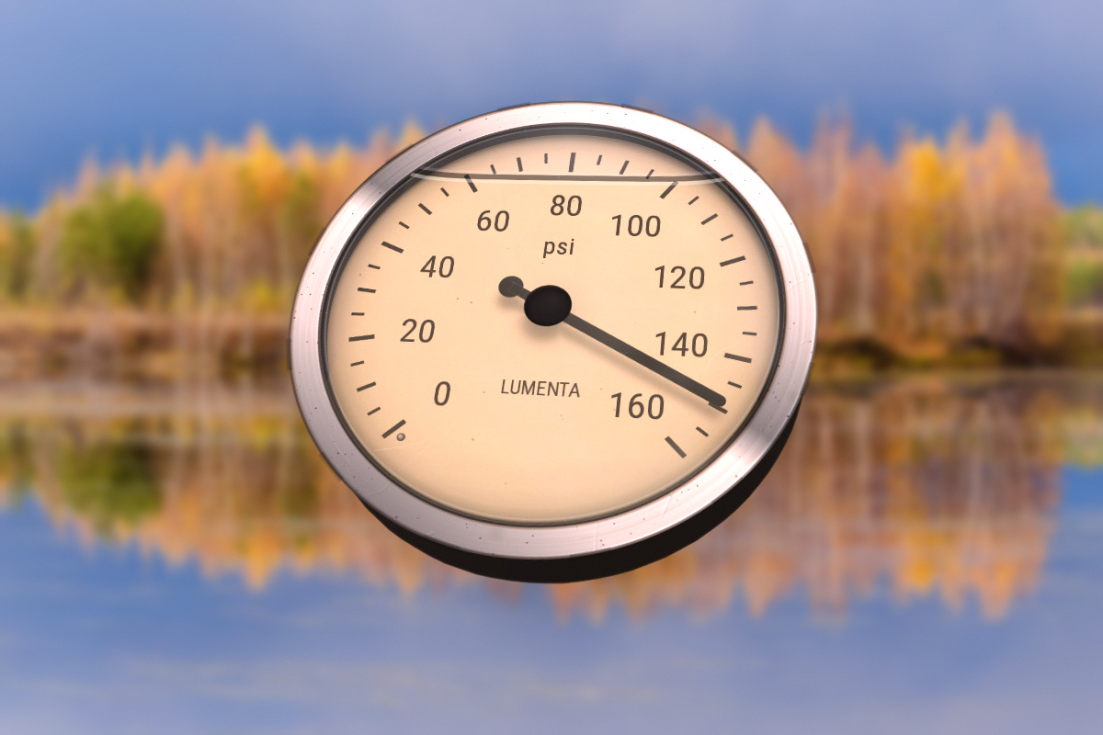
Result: 150psi
